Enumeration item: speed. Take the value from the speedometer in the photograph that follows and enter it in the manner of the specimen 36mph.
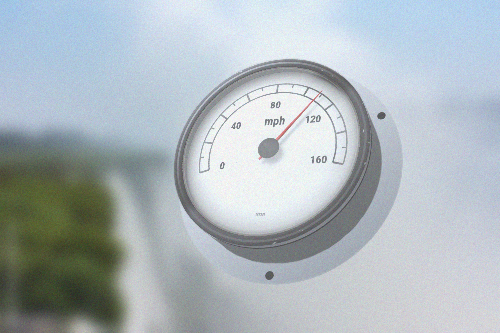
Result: 110mph
